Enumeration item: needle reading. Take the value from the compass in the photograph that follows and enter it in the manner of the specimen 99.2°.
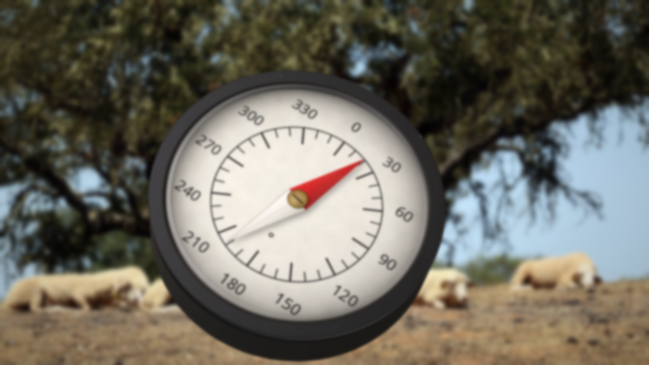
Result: 20°
